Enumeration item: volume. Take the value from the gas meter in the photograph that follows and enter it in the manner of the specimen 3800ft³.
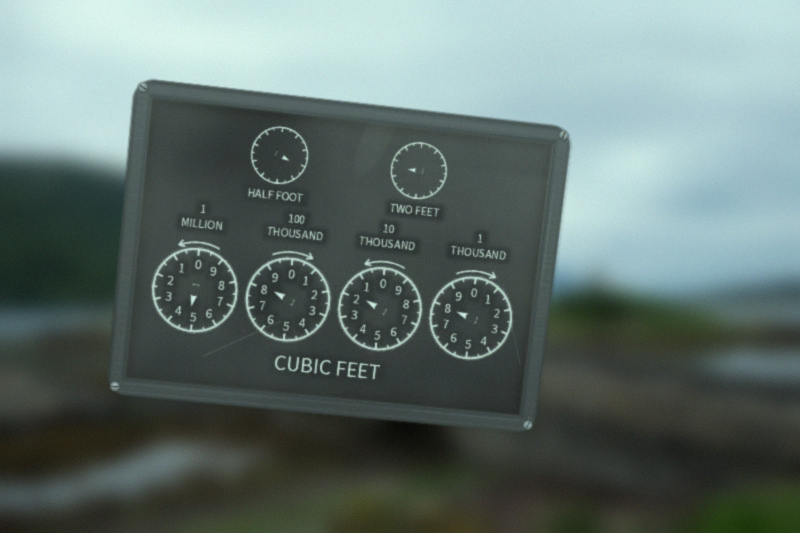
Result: 481800ft³
